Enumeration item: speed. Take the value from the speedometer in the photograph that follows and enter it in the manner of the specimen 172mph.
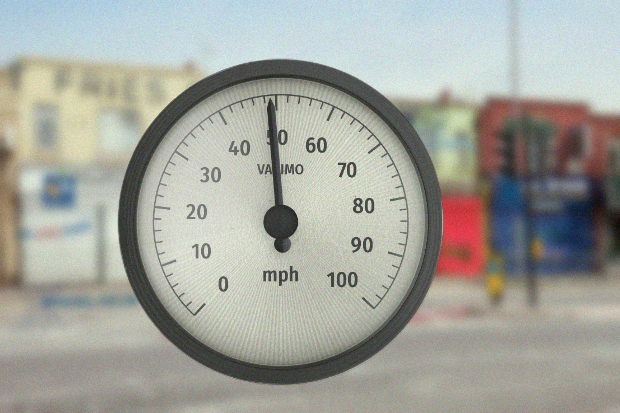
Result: 49mph
